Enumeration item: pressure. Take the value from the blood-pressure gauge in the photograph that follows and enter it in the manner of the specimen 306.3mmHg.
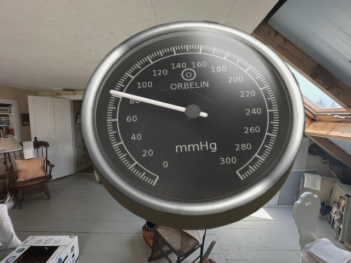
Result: 80mmHg
